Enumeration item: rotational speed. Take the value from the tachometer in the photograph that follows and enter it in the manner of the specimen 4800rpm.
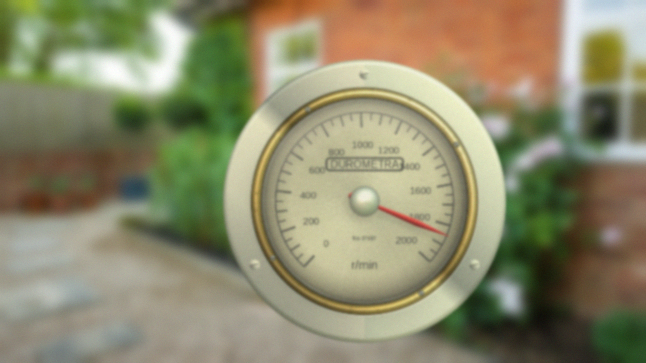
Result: 1850rpm
